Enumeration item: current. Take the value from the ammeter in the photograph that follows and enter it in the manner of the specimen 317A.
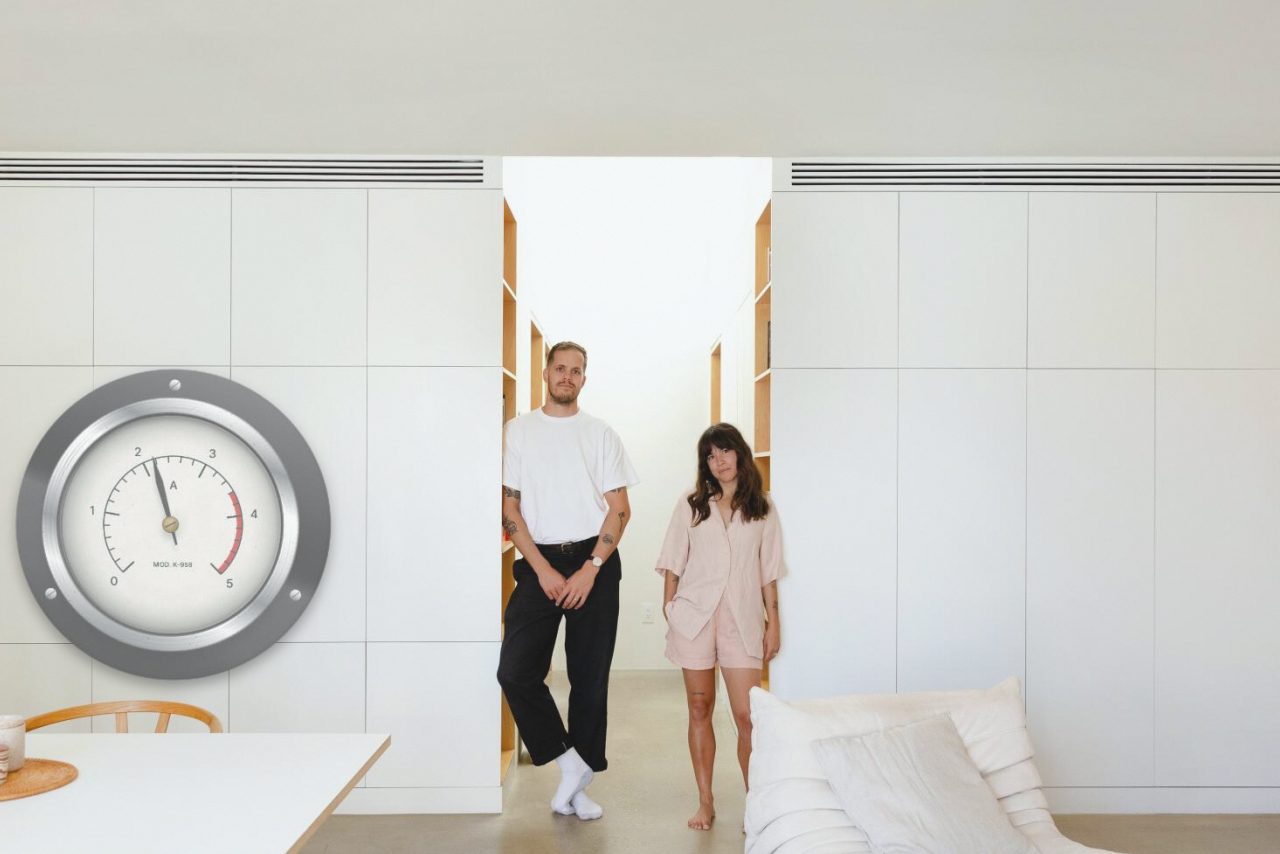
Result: 2.2A
